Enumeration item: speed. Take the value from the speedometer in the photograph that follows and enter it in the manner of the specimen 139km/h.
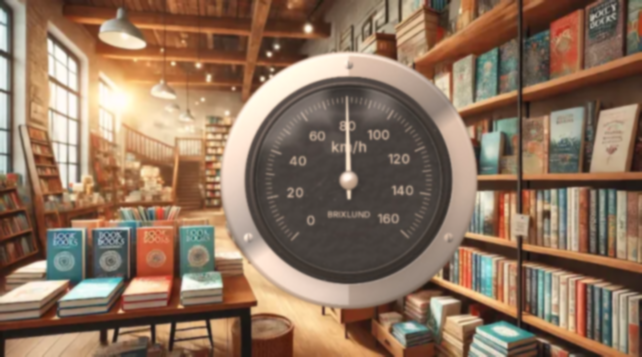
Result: 80km/h
